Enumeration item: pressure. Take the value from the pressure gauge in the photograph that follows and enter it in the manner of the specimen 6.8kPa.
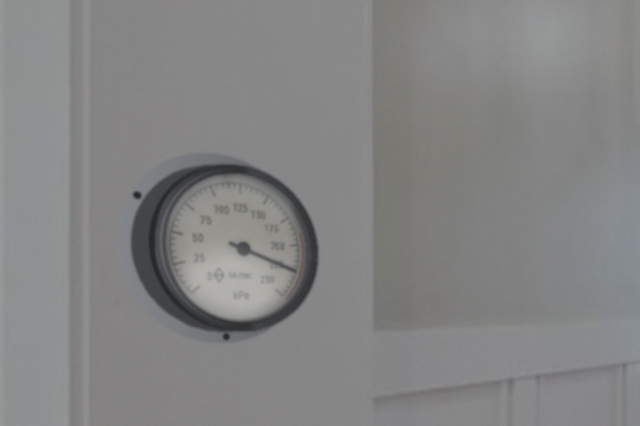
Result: 225kPa
